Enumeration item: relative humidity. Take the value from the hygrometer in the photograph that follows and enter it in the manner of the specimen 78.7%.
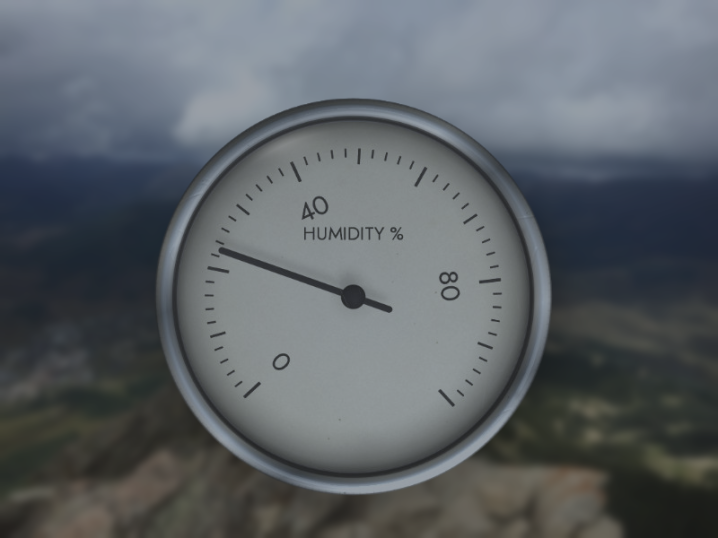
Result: 23%
